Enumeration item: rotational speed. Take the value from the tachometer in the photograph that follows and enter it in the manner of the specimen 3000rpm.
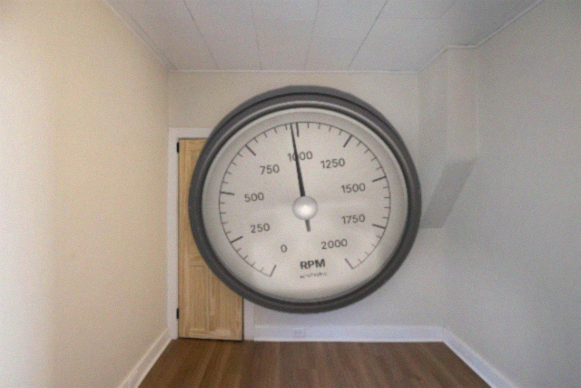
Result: 975rpm
